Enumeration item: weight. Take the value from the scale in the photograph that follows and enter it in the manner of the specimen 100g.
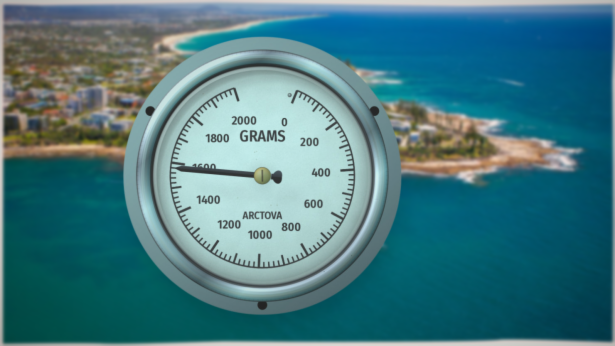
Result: 1580g
